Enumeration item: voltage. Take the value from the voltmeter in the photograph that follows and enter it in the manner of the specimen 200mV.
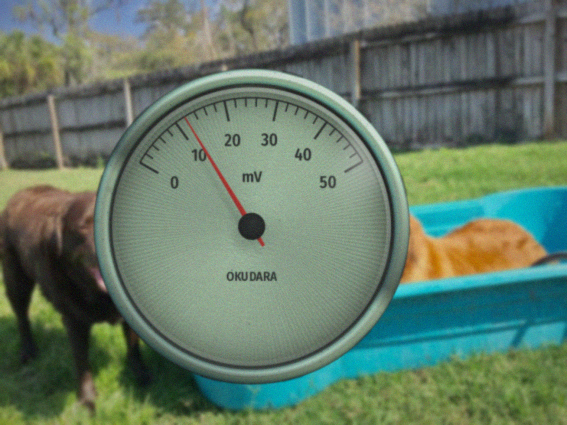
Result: 12mV
